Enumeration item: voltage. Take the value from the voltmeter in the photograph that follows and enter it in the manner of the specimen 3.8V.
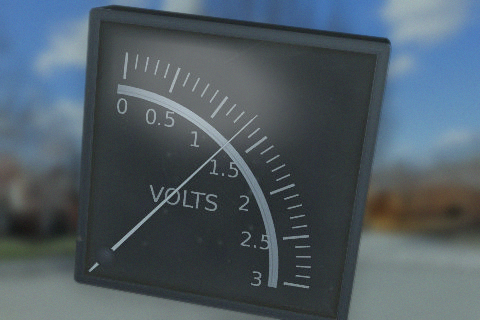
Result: 1.3V
